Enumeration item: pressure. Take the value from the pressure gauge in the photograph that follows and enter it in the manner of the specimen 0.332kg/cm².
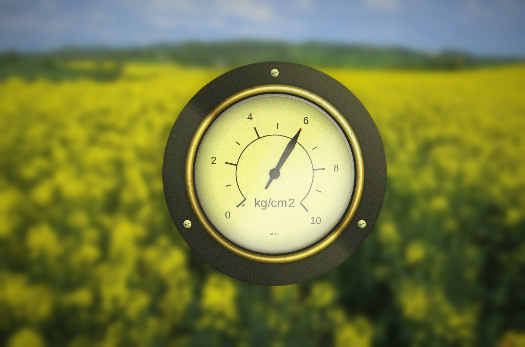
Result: 6kg/cm²
